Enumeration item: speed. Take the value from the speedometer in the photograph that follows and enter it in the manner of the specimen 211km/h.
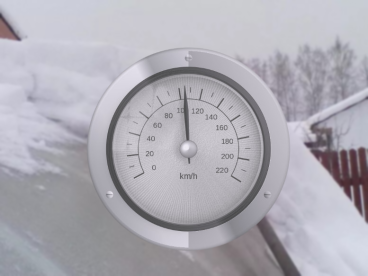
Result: 105km/h
